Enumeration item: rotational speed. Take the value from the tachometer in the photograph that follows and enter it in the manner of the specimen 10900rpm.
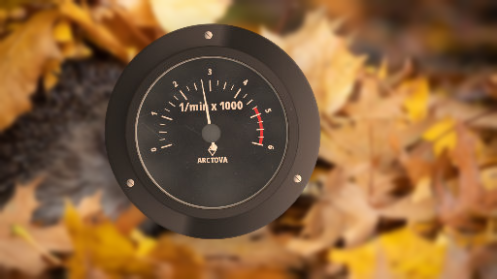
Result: 2750rpm
